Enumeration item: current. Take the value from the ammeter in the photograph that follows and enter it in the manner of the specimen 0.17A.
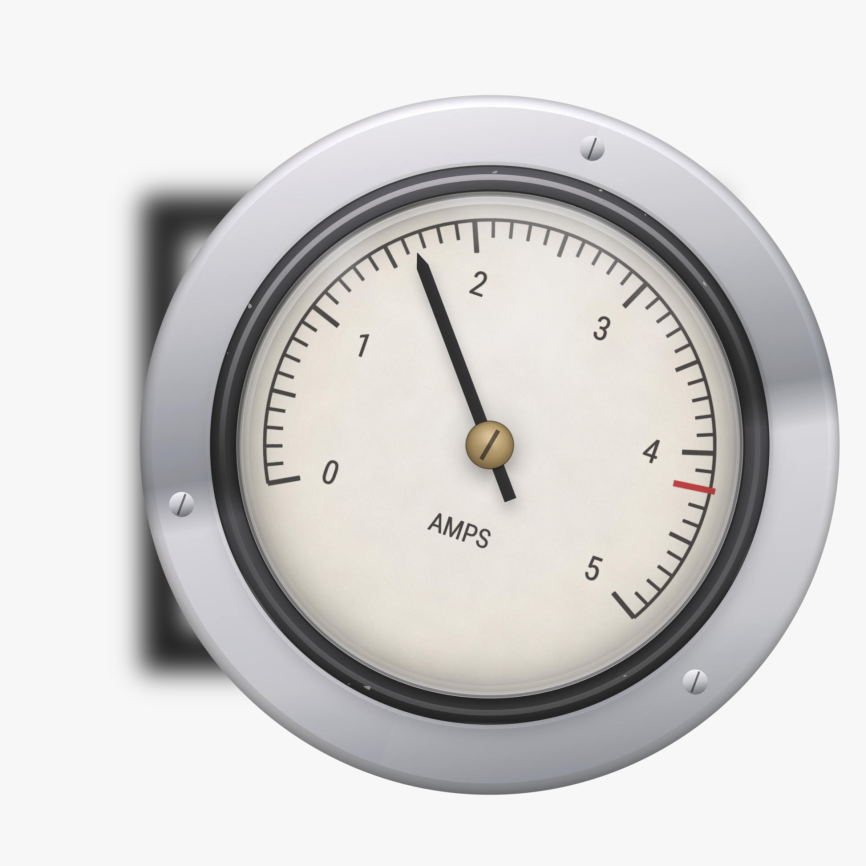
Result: 1.65A
